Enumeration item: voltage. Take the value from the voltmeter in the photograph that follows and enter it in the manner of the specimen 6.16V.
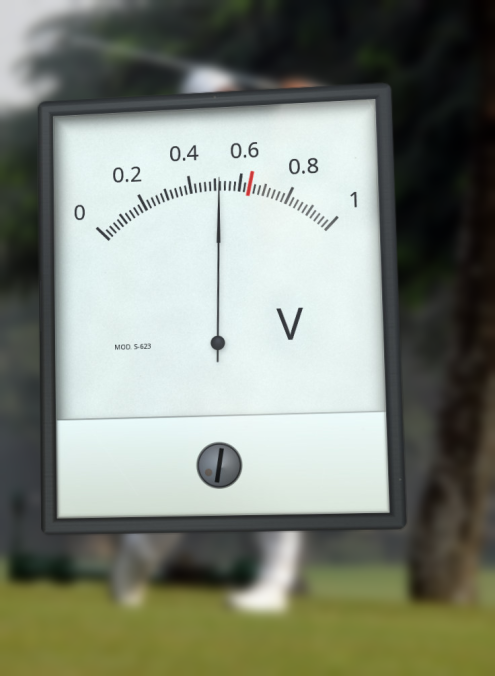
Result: 0.52V
